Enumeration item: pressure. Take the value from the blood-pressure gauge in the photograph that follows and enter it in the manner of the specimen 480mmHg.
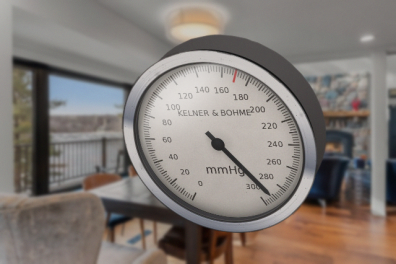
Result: 290mmHg
